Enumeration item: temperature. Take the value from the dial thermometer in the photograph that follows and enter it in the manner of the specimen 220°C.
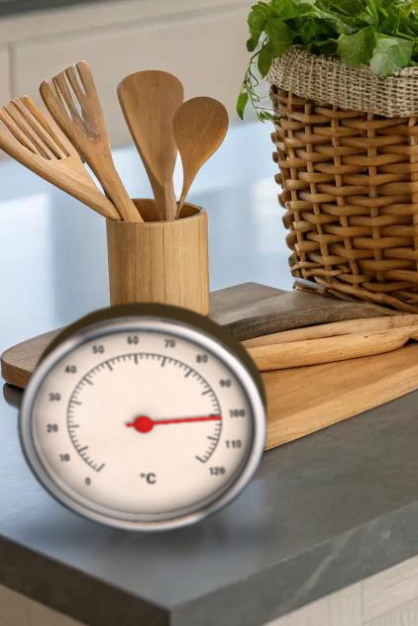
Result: 100°C
